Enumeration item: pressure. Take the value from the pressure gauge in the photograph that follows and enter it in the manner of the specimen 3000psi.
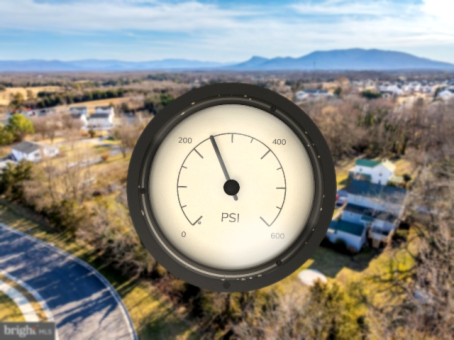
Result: 250psi
